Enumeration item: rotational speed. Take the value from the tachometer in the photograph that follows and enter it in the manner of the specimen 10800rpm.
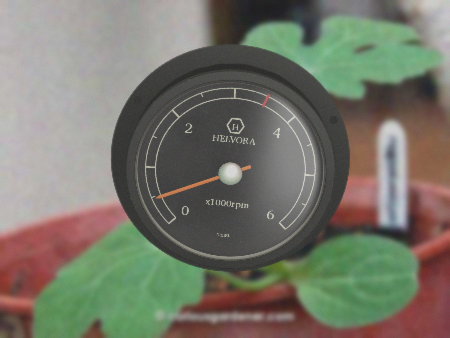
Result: 500rpm
